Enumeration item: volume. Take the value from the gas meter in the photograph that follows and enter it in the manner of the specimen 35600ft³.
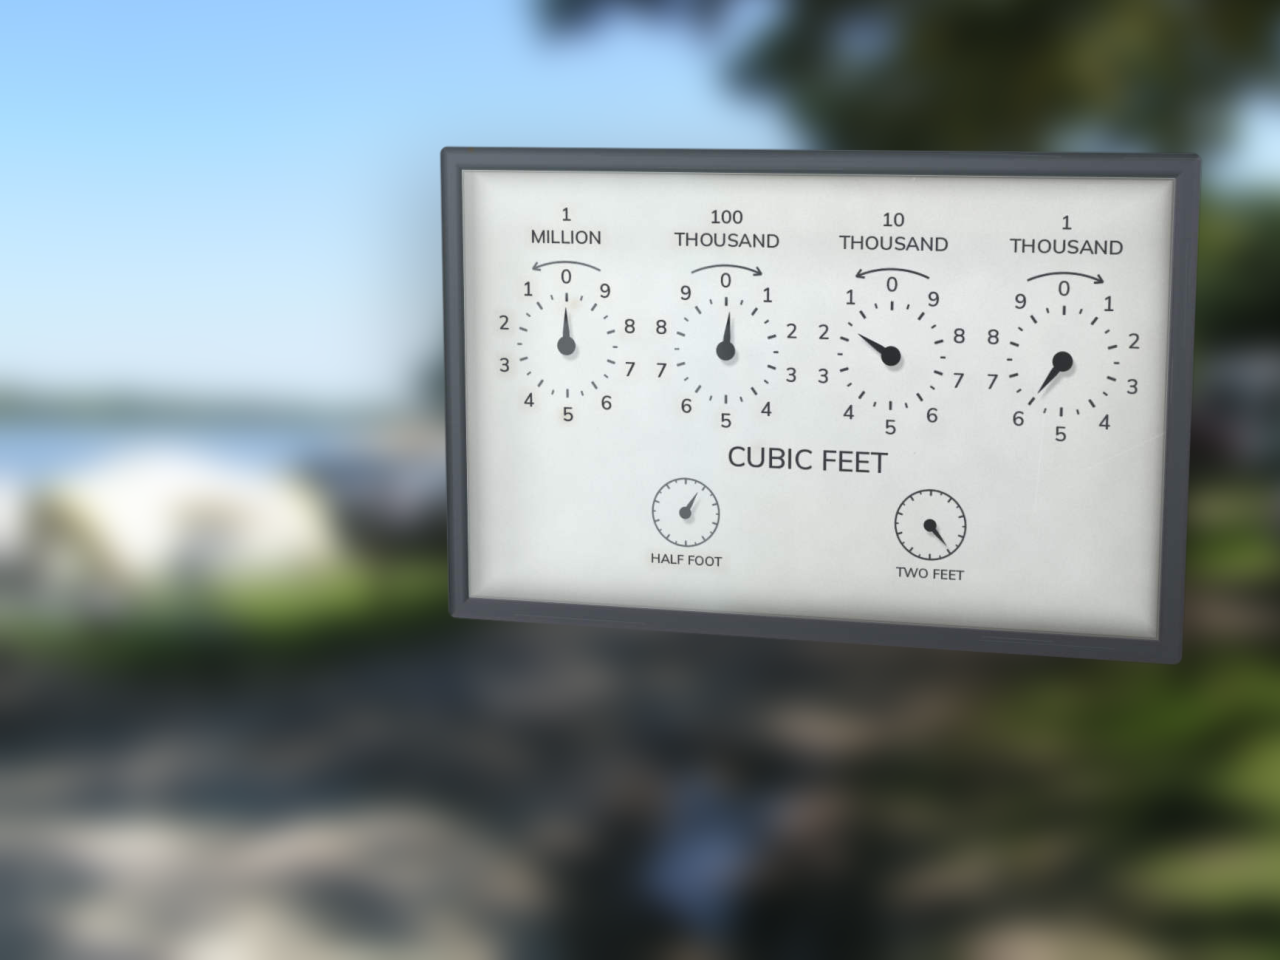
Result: 1600ft³
